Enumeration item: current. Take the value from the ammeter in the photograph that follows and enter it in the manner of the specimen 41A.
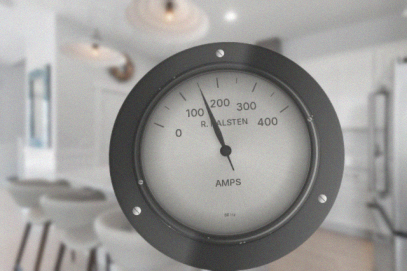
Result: 150A
